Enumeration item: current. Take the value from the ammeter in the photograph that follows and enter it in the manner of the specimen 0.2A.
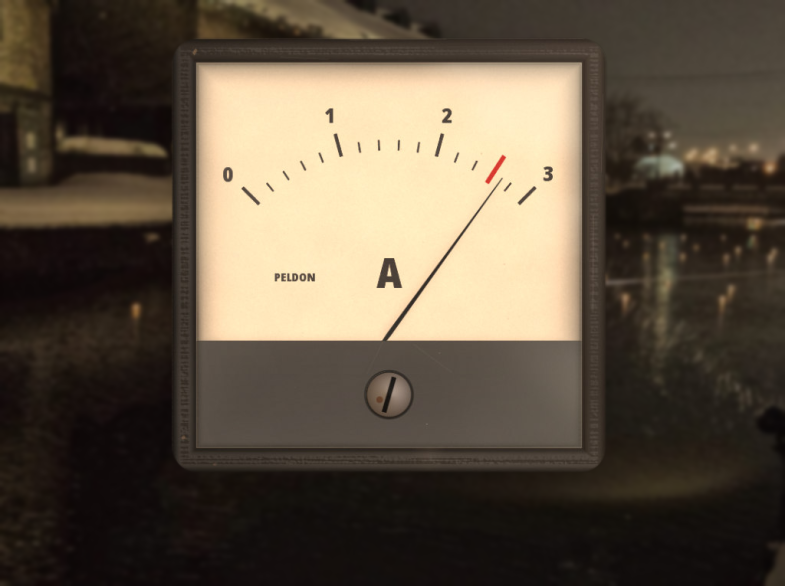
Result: 2.7A
